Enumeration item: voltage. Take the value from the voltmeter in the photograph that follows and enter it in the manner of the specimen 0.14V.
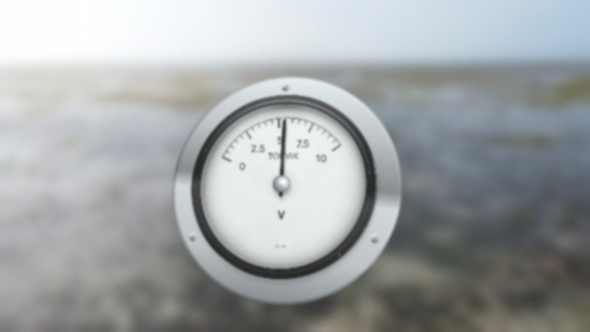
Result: 5.5V
